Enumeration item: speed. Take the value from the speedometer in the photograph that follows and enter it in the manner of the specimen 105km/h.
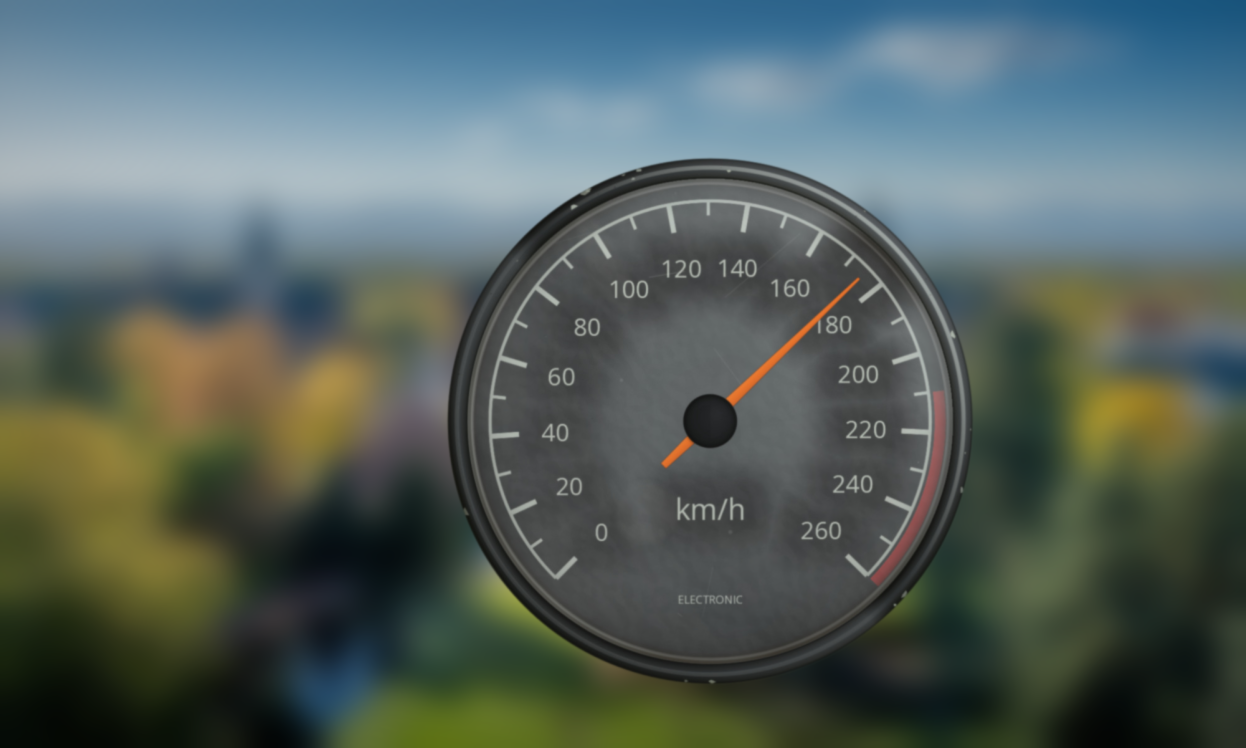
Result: 175km/h
